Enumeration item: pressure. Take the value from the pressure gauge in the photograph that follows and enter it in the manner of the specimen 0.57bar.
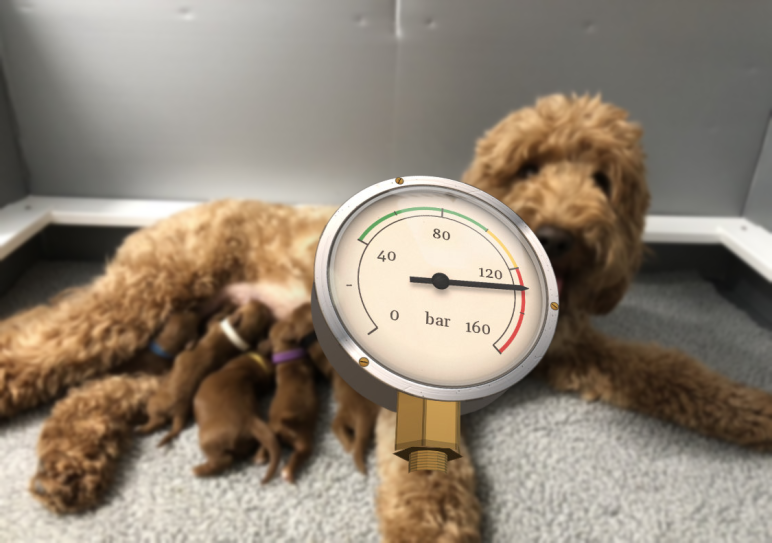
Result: 130bar
